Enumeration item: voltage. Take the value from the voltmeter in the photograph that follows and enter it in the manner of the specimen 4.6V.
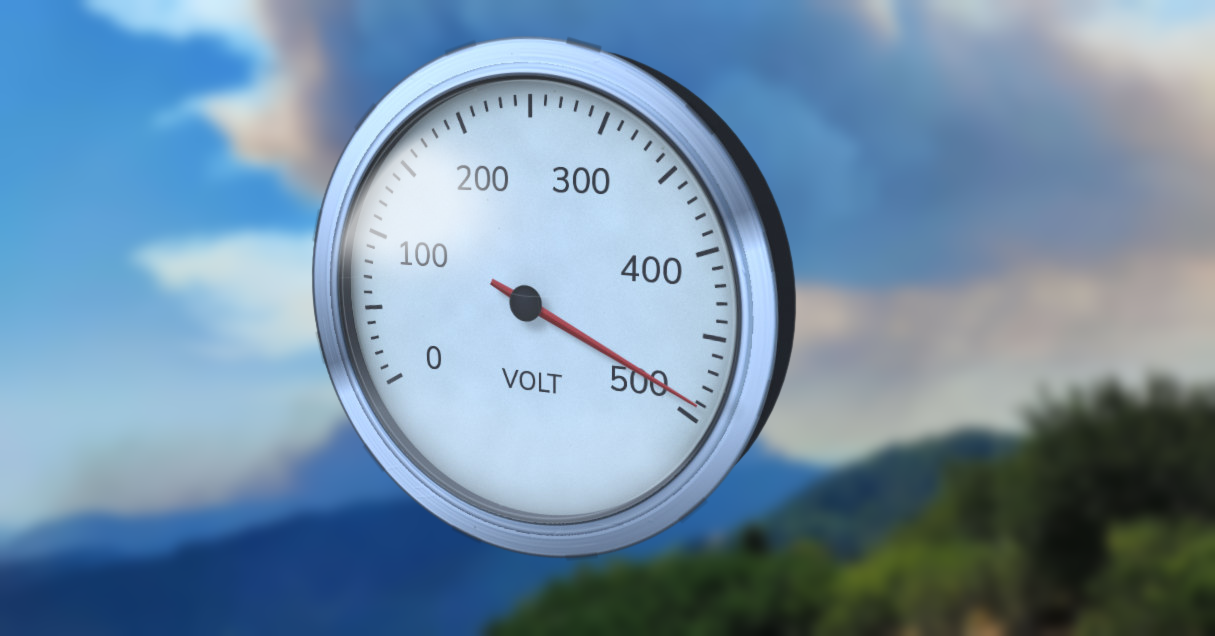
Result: 490V
